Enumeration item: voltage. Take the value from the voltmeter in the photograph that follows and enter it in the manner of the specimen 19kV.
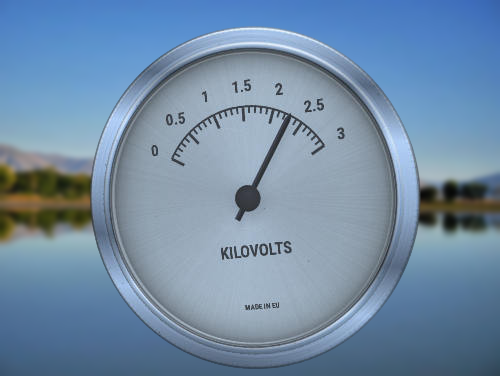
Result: 2.3kV
